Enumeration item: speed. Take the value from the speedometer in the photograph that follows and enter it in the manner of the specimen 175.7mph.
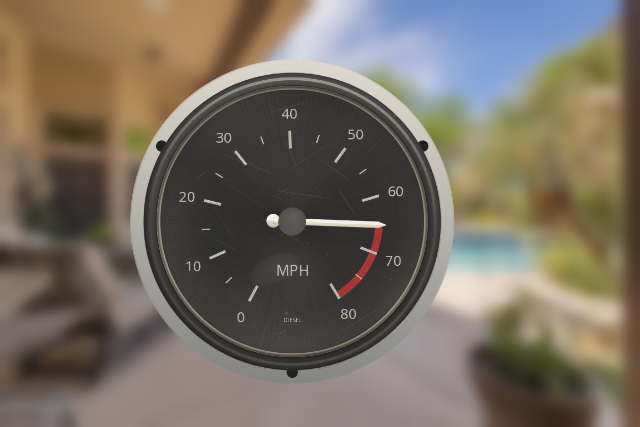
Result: 65mph
